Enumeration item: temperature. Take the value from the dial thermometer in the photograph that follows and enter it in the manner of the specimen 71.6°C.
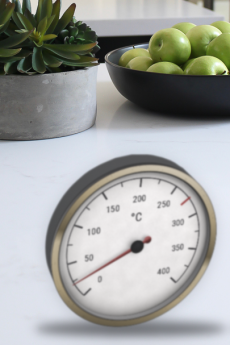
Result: 25°C
